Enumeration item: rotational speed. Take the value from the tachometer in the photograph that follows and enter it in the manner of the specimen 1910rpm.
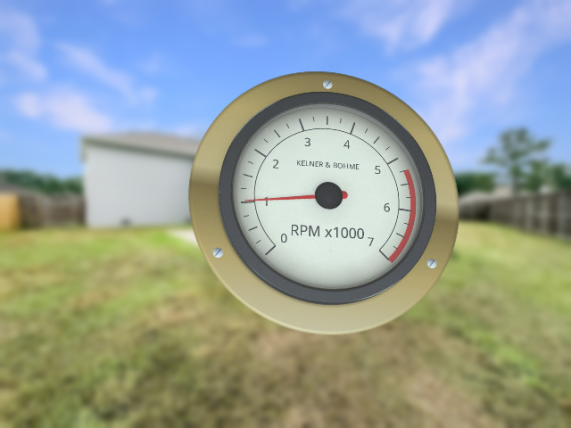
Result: 1000rpm
